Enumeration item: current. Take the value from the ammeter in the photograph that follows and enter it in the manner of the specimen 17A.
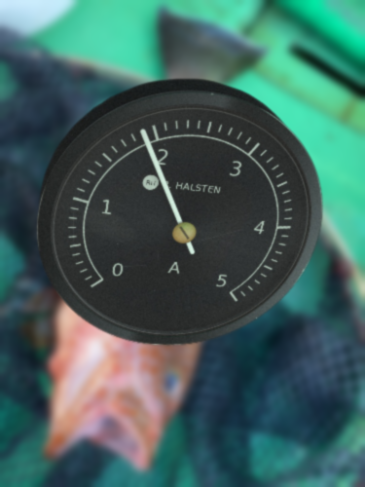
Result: 1.9A
